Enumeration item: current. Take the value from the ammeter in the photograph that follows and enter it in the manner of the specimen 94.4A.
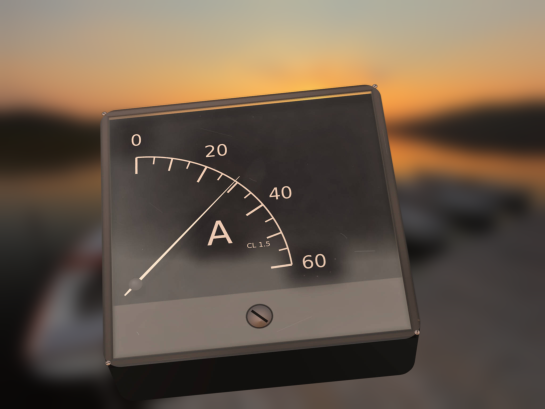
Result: 30A
